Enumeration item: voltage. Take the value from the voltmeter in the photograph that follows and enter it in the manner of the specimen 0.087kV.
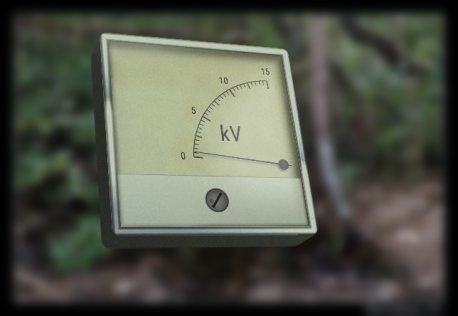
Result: 0.5kV
